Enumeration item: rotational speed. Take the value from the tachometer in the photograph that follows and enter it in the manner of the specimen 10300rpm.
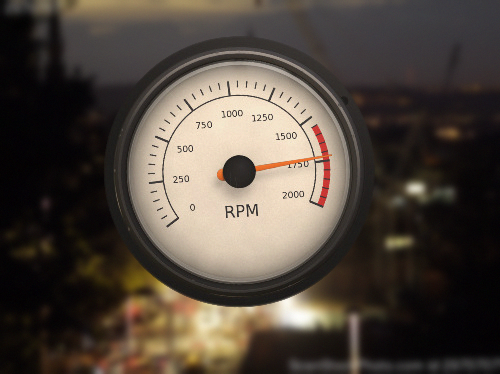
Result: 1725rpm
